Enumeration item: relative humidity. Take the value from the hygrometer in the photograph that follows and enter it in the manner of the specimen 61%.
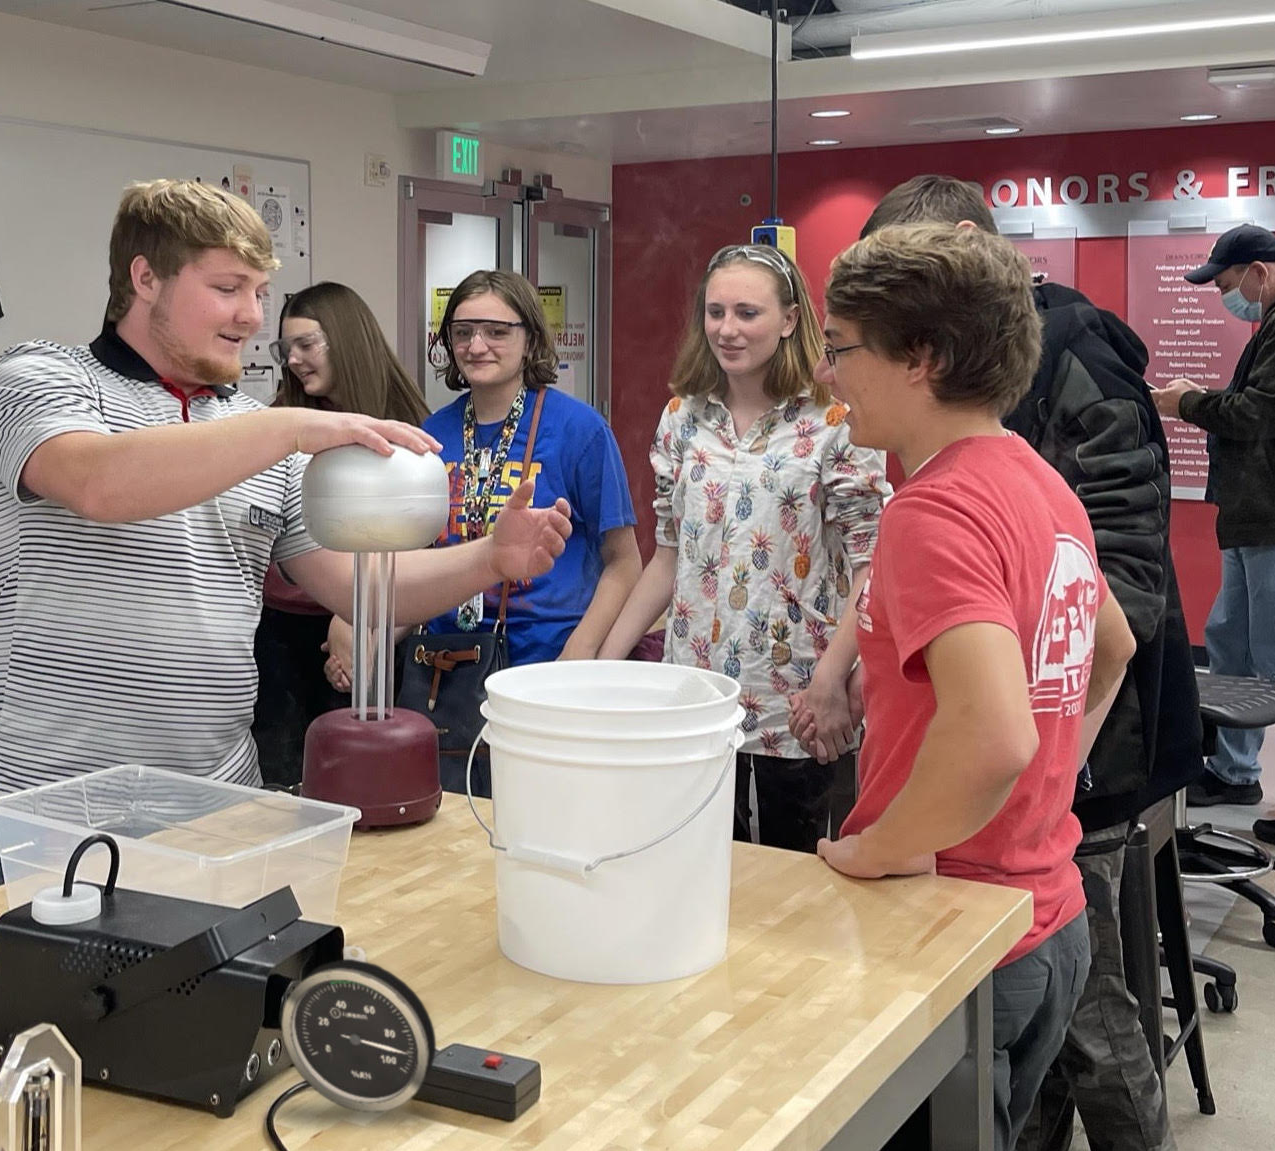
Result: 90%
